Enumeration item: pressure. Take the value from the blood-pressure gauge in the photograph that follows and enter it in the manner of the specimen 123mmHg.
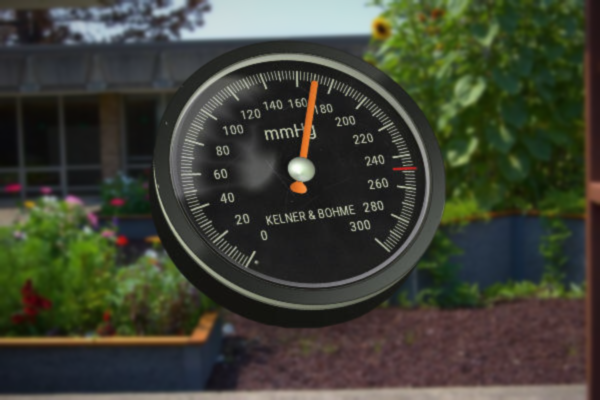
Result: 170mmHg
